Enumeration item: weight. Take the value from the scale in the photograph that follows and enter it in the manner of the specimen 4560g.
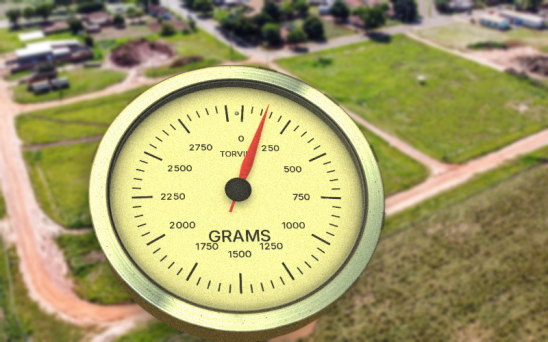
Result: 125g
